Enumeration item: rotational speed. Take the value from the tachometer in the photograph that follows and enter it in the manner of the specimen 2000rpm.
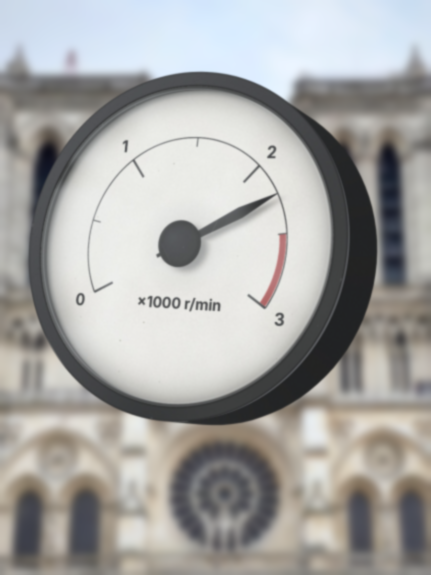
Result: 2250rpm
